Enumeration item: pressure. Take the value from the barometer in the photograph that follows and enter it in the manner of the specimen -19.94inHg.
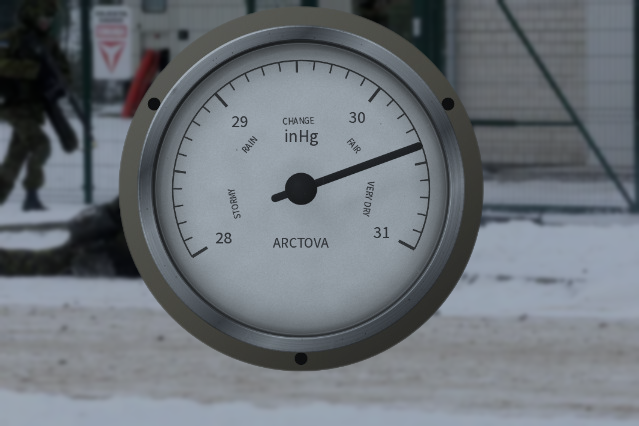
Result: 30.4inHg
